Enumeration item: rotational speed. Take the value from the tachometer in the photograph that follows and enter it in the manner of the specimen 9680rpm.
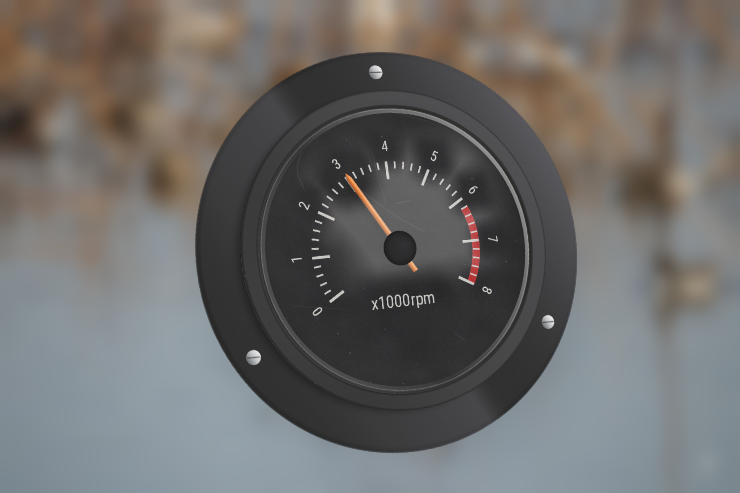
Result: 3000rpm
